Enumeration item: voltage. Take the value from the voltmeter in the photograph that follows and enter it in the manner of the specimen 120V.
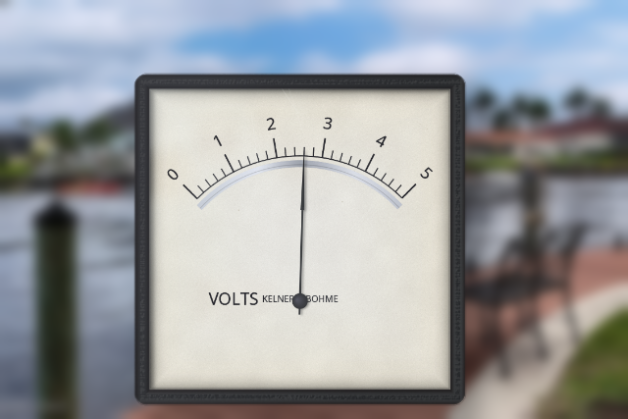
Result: 2.6V
